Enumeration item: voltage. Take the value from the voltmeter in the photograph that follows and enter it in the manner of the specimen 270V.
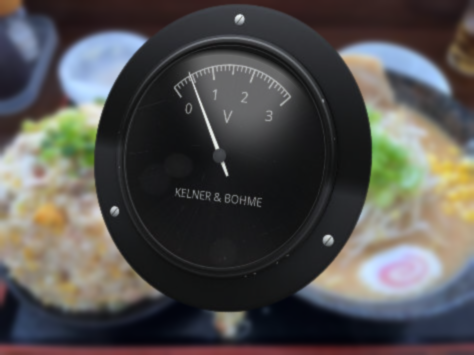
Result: 0.5V
